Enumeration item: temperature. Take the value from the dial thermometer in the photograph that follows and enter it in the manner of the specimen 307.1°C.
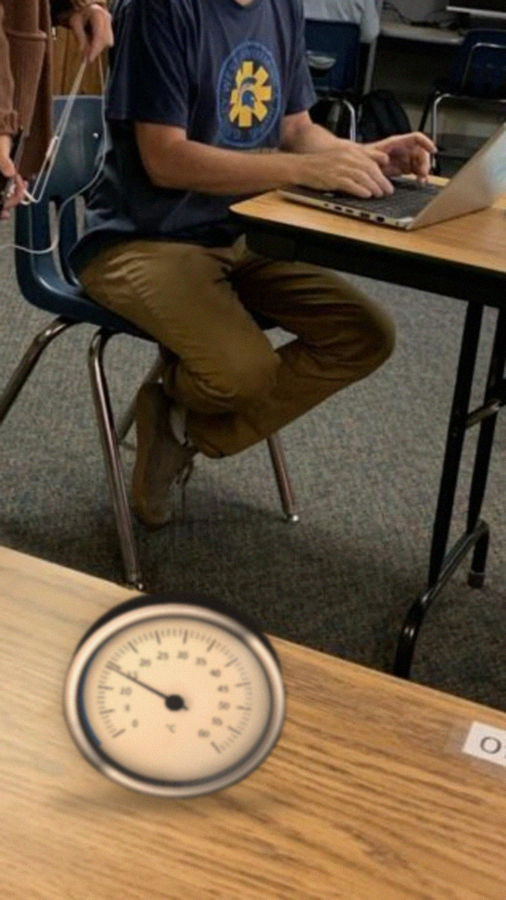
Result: 15°C
